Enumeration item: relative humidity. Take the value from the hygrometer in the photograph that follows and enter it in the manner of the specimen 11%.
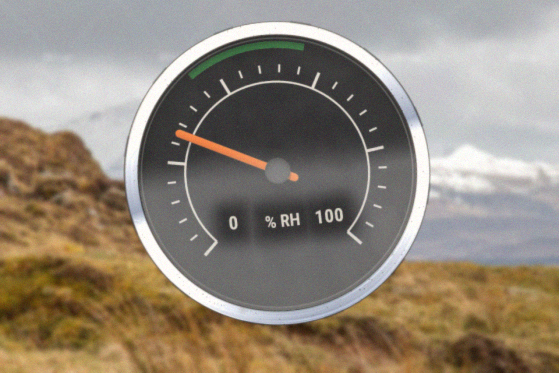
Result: 26%
